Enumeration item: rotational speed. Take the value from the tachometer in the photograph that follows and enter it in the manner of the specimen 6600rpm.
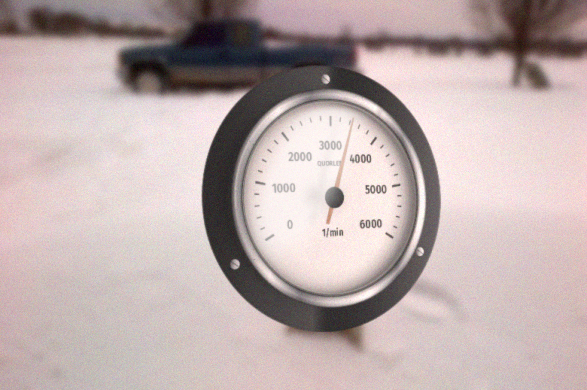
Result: 3400rpm
